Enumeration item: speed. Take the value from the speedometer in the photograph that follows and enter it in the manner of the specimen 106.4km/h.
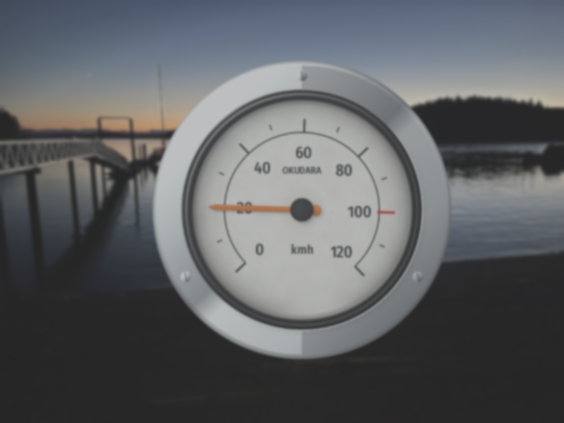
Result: 20km/h
